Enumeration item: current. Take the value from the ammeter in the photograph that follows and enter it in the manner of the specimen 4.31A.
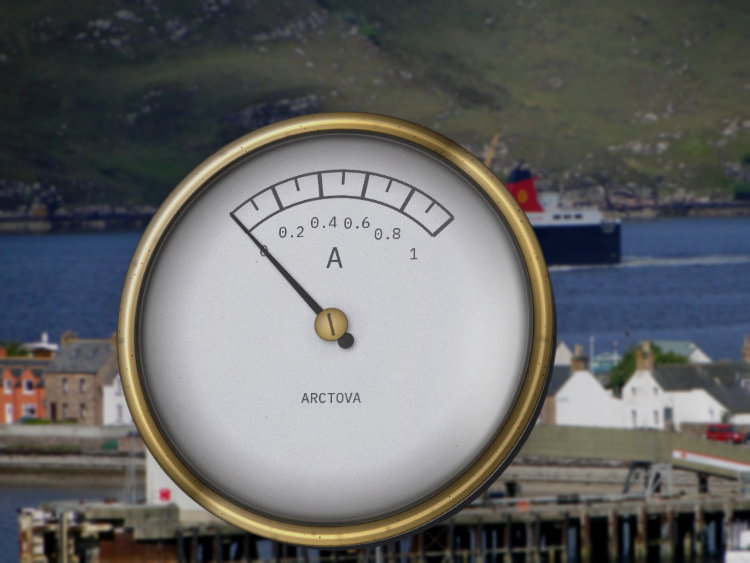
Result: 0A
